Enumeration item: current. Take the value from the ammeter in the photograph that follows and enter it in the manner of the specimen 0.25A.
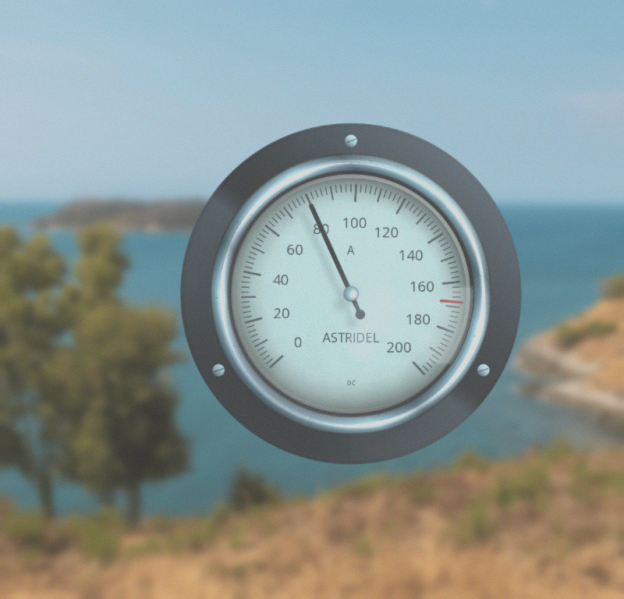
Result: 80A
